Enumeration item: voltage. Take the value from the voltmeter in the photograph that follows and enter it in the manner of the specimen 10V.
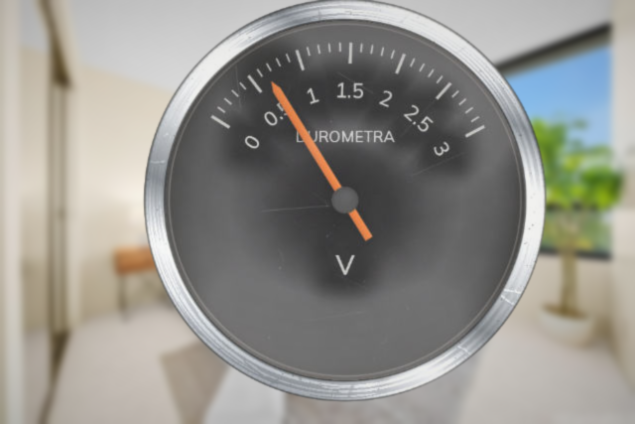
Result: 0.65V
